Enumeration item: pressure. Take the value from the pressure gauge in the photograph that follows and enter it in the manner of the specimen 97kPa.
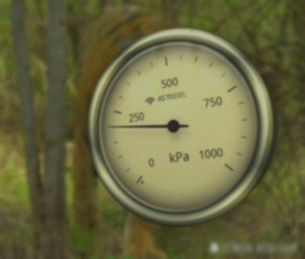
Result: 200kPa
